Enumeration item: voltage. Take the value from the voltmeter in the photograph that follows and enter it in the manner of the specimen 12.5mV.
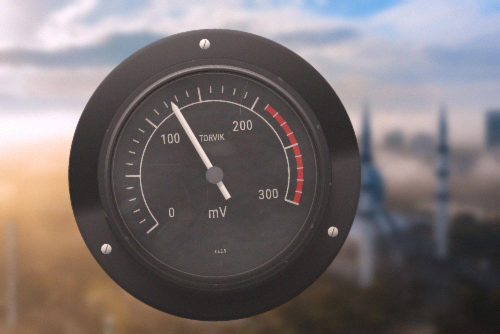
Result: 125mV
